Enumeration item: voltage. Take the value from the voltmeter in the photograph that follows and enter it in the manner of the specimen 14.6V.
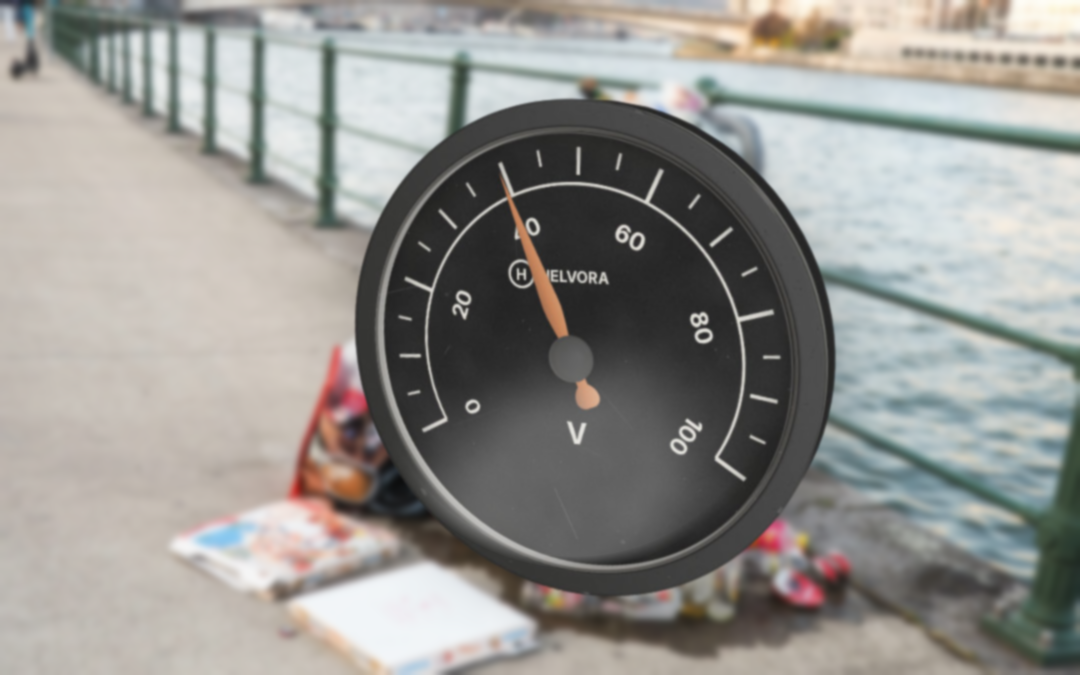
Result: 40V
